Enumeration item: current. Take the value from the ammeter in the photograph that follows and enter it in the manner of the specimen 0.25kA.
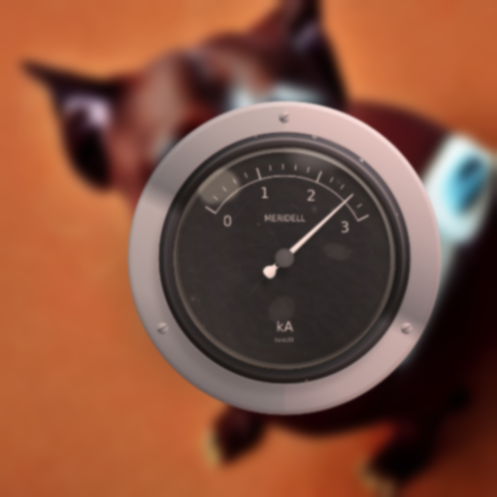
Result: 2.6kA
